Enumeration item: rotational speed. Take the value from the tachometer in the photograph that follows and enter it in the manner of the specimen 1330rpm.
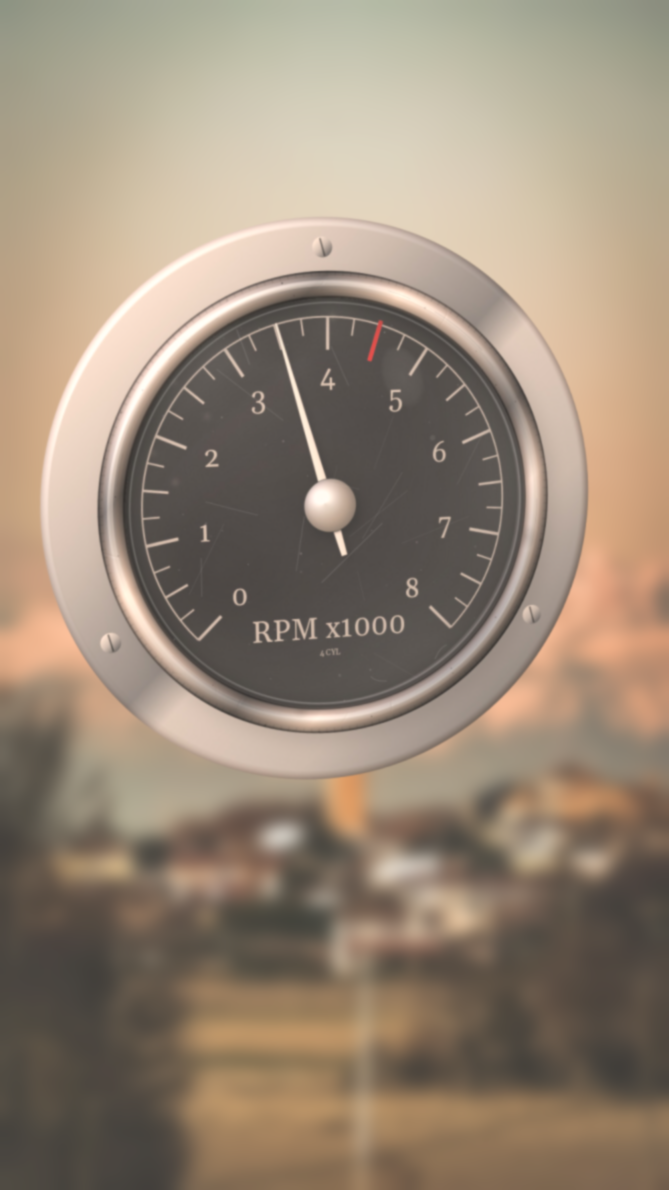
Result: 3500rpm
